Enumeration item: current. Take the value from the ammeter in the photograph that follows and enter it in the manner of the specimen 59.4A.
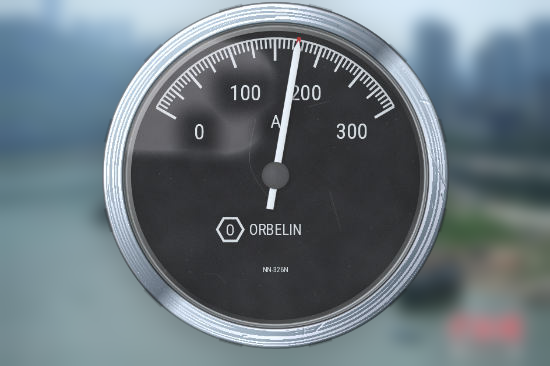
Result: 175A
